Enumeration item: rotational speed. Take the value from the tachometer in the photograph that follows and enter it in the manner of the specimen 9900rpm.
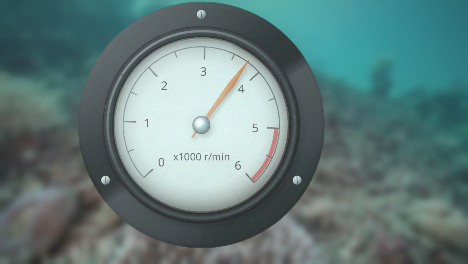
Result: 3750rpm
